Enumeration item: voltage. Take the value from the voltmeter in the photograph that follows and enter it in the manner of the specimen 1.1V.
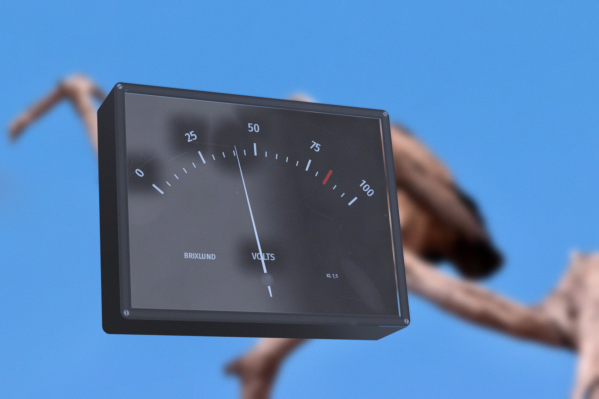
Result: 40V
